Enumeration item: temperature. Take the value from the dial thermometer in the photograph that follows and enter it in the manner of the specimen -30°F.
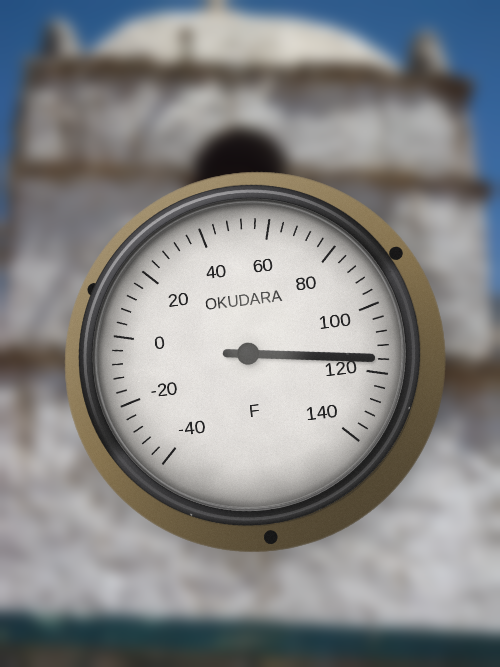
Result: 116°F
